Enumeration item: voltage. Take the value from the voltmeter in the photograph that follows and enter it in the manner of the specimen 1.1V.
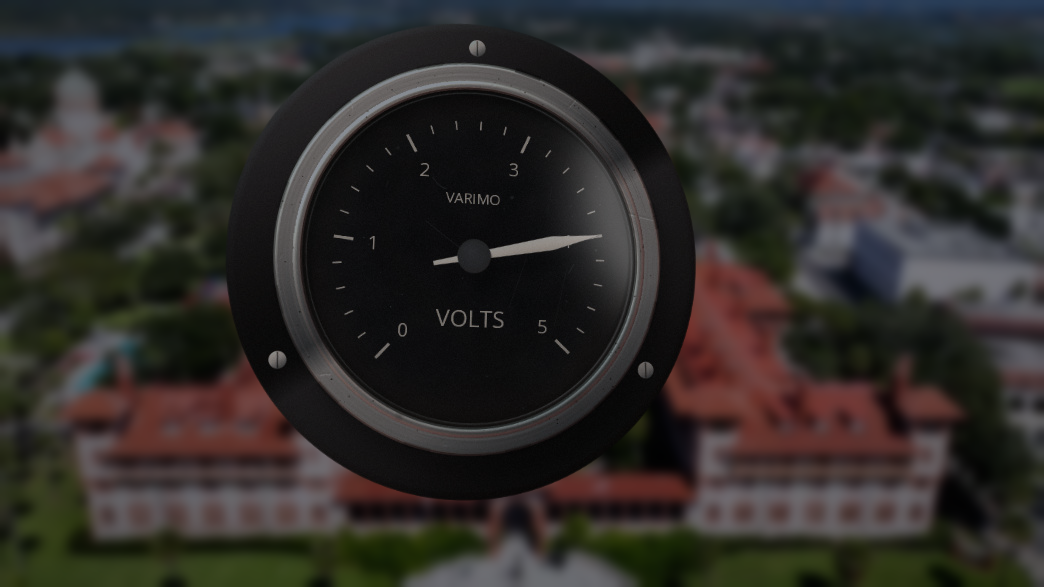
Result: 4V
